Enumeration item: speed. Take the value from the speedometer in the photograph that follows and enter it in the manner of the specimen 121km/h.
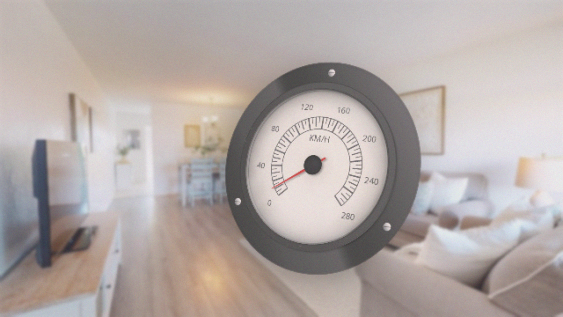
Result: 10km/h
